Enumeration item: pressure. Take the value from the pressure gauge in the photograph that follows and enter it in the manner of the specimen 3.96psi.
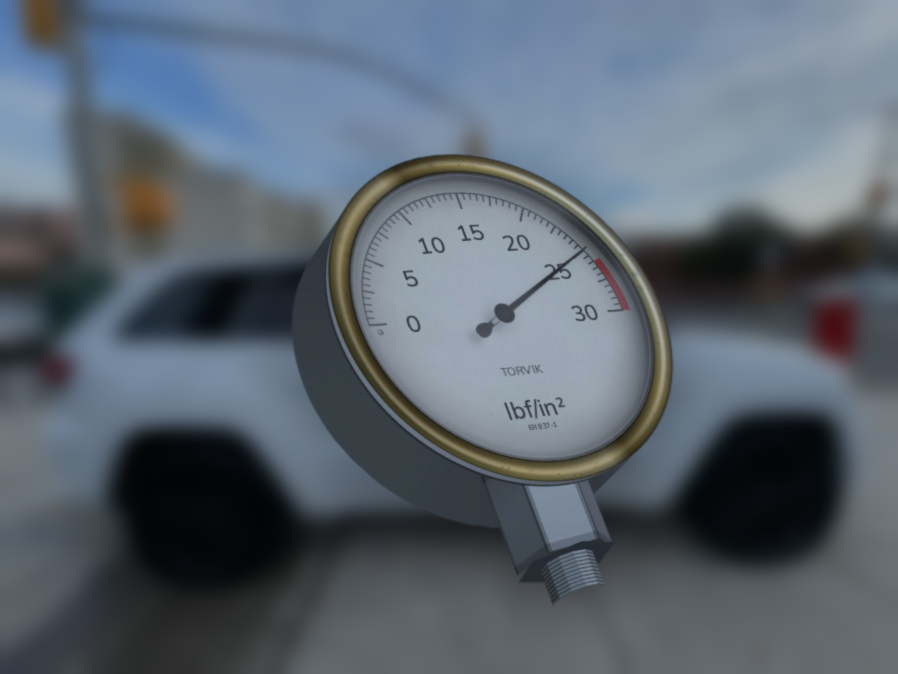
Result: 25psi
